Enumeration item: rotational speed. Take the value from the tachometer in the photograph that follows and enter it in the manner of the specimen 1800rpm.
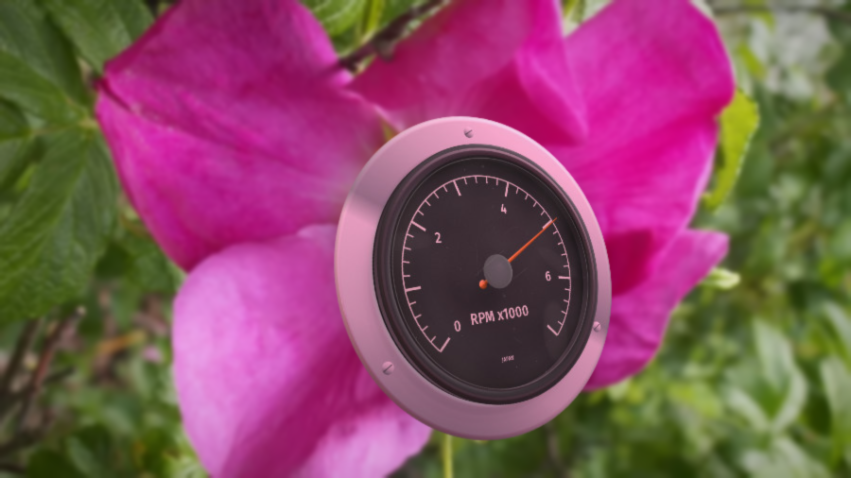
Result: 5000rpm
